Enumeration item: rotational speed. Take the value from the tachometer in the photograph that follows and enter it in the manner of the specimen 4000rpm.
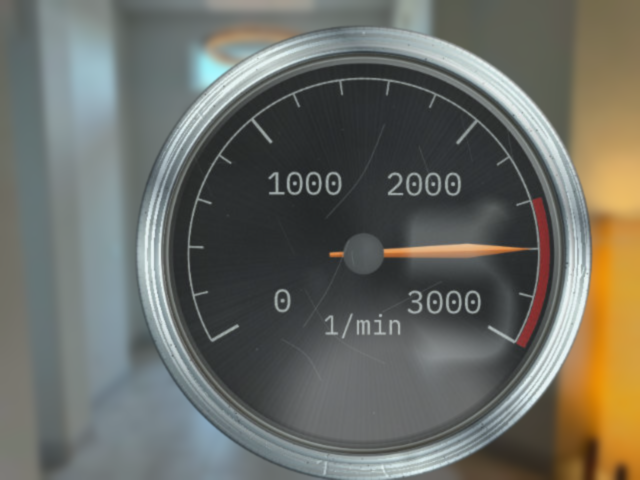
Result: 2600rpm
